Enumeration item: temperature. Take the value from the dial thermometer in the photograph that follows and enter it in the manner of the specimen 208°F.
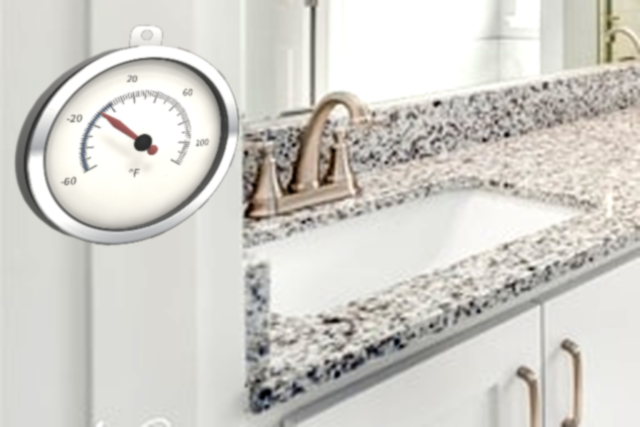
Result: -10°F
